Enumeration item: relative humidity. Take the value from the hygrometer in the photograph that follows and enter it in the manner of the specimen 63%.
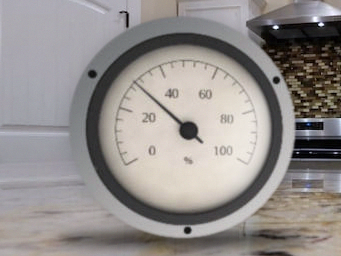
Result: 30%
